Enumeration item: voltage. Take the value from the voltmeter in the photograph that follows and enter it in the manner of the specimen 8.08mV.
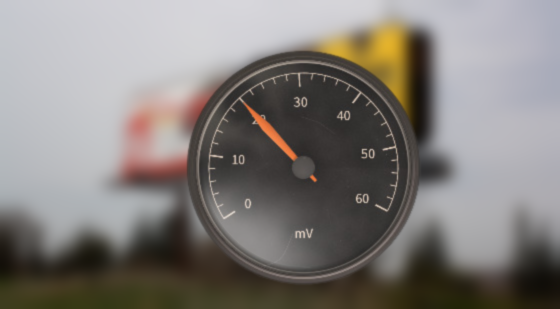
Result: 20mV
